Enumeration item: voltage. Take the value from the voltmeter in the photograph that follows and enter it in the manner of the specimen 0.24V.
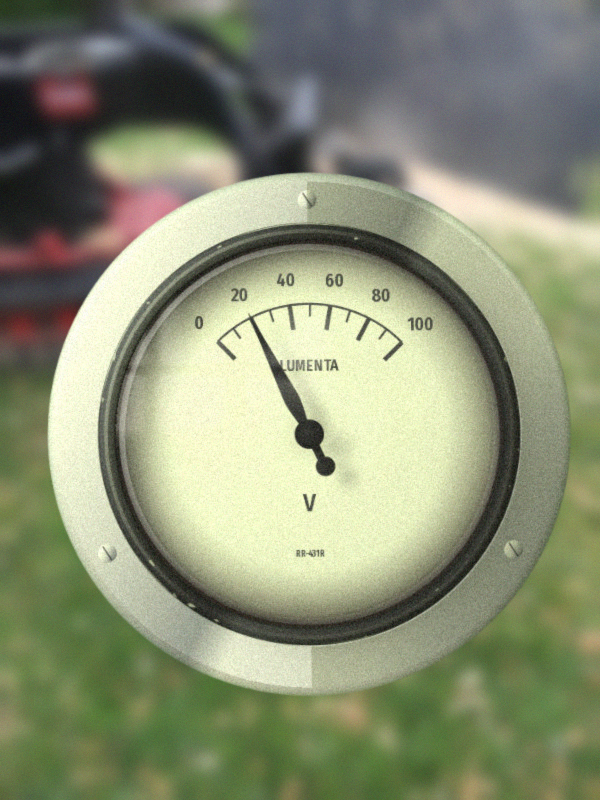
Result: 20V
